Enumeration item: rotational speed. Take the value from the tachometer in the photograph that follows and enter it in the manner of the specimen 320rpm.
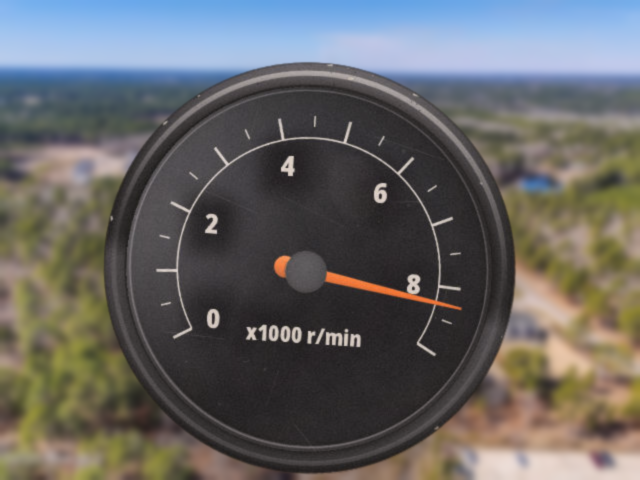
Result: 8250rpm
